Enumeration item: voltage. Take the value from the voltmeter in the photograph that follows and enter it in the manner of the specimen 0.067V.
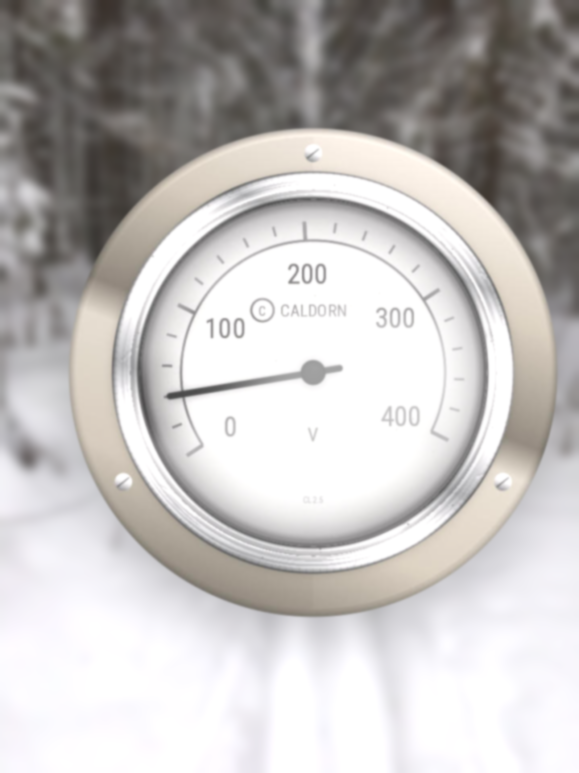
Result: 40V
